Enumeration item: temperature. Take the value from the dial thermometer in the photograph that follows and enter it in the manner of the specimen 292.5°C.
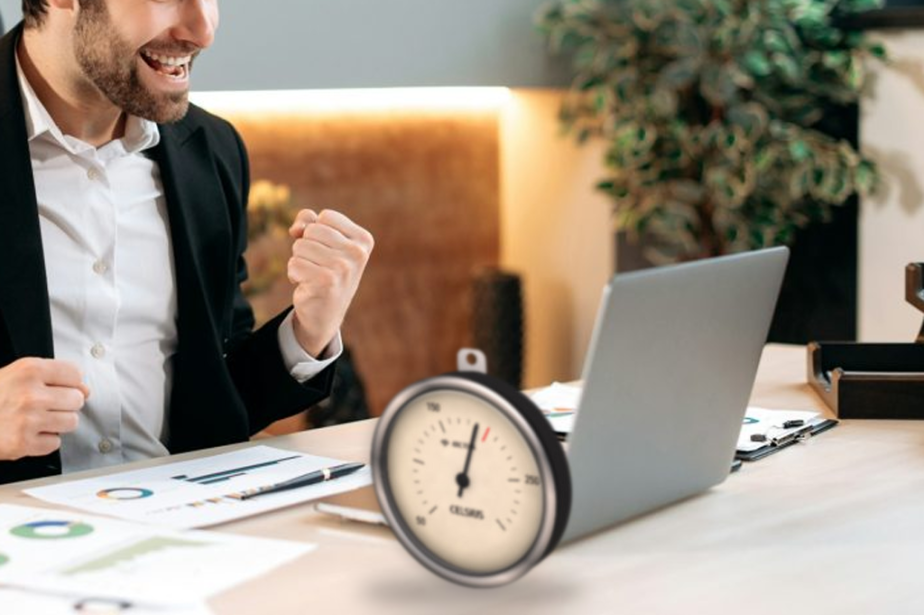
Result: 190°C
